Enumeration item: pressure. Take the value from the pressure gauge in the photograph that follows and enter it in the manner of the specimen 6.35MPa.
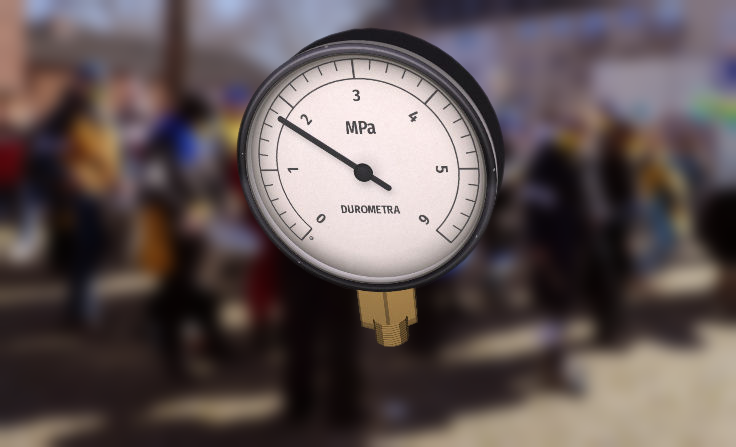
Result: 1.8MPa
